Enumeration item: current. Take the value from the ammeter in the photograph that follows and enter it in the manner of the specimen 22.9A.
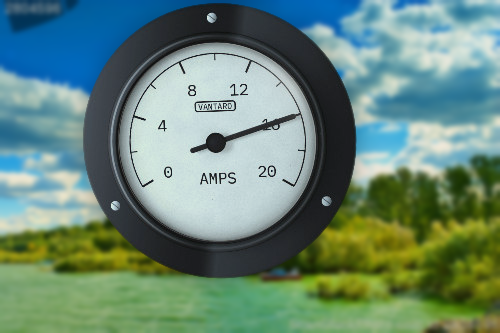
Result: 16A
